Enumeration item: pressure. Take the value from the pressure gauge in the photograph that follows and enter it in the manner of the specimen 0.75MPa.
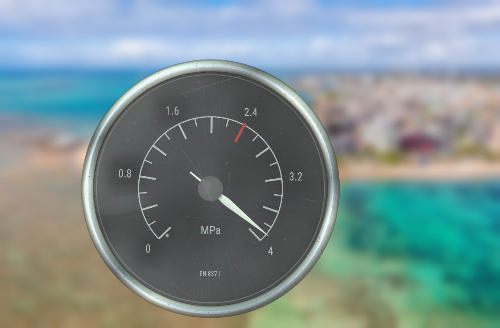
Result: 3.9MPa
